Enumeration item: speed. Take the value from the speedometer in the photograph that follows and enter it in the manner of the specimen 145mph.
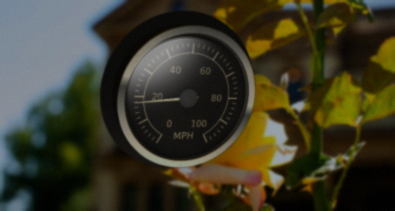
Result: 18mph
